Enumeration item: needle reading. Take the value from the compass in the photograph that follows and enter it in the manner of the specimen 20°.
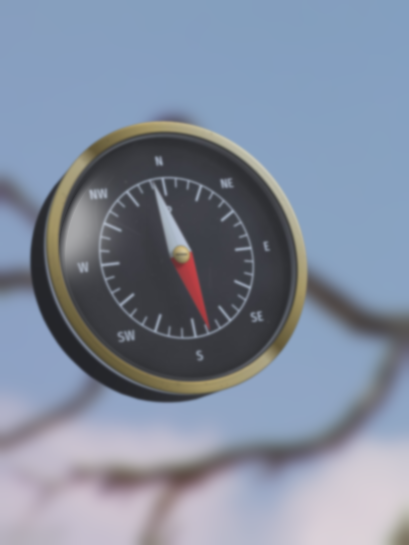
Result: 170°
